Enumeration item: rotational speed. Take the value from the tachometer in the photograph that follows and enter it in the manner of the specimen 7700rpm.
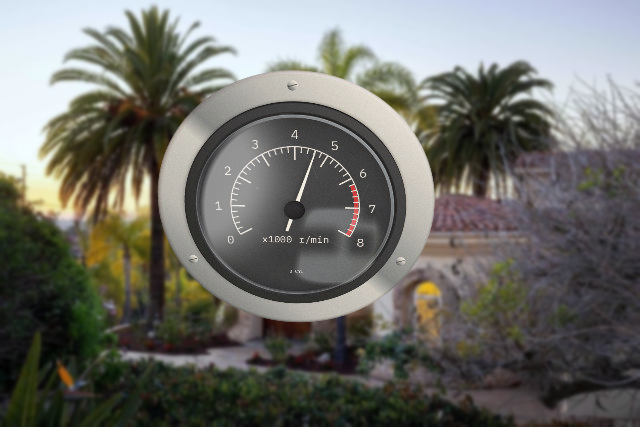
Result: 4600rpm
